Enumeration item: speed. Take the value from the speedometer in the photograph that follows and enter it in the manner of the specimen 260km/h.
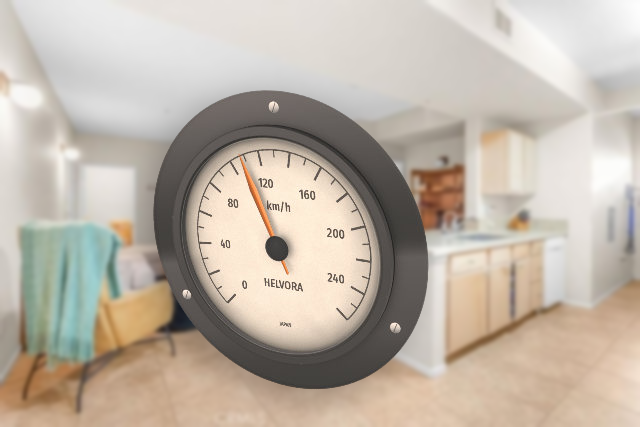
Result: 110km/h
